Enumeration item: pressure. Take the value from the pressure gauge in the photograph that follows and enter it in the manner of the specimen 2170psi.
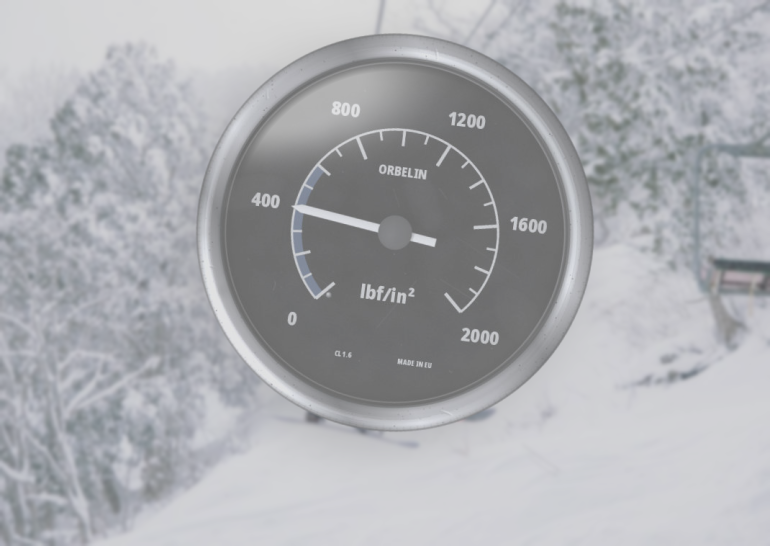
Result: 400psi
